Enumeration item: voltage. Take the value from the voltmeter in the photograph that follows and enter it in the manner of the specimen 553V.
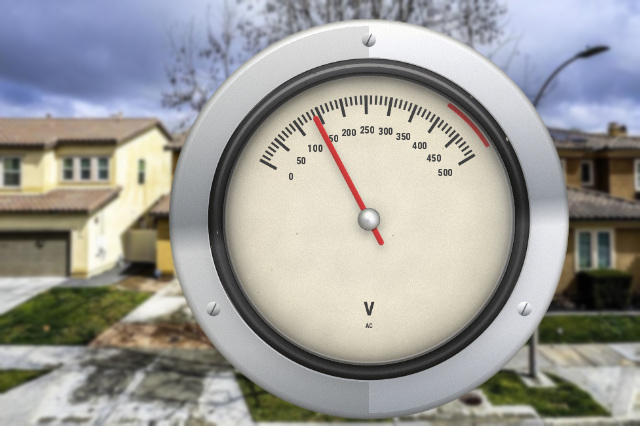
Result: 140V
